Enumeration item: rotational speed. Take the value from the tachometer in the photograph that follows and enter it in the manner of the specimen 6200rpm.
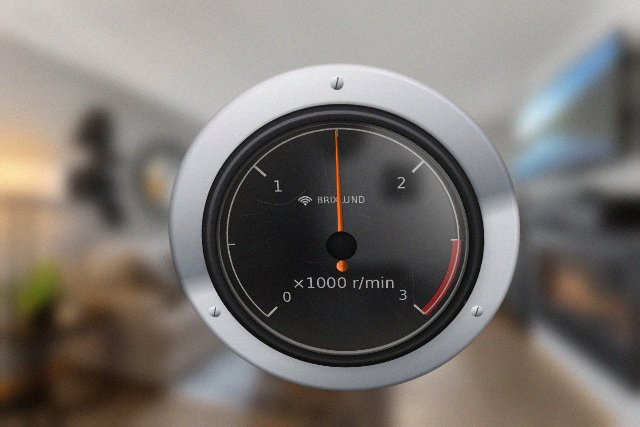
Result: 1500rpm
